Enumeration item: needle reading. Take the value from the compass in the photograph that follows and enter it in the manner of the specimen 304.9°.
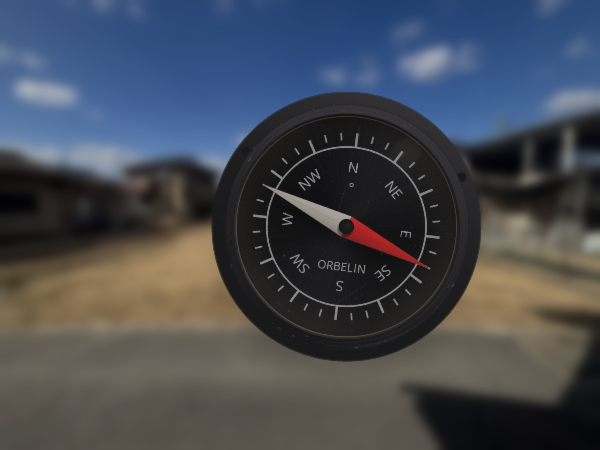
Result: 110°
